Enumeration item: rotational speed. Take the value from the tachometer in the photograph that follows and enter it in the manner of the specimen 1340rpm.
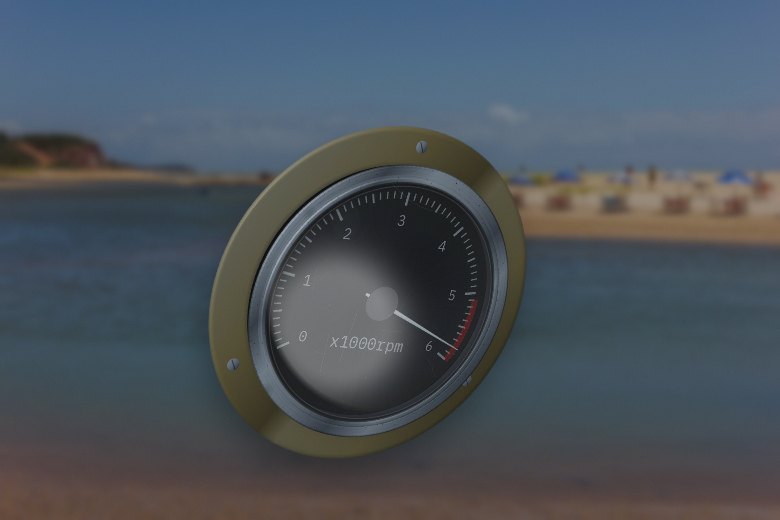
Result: 5800rpm
